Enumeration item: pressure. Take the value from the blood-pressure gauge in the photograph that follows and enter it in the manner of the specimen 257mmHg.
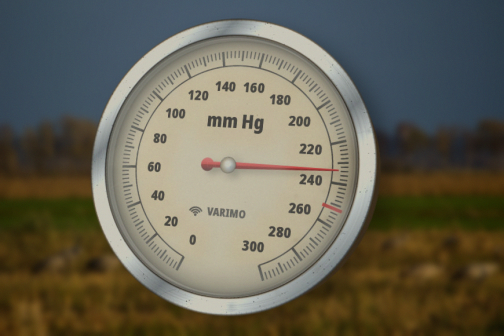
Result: 234mmHg
